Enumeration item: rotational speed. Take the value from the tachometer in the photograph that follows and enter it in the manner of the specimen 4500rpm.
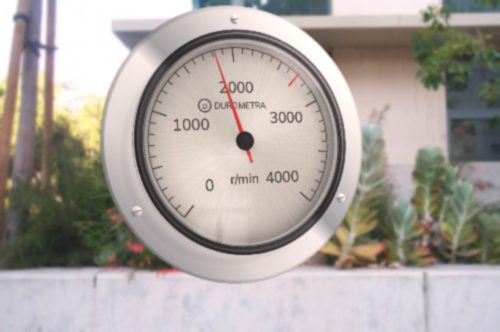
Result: 1800rpm
